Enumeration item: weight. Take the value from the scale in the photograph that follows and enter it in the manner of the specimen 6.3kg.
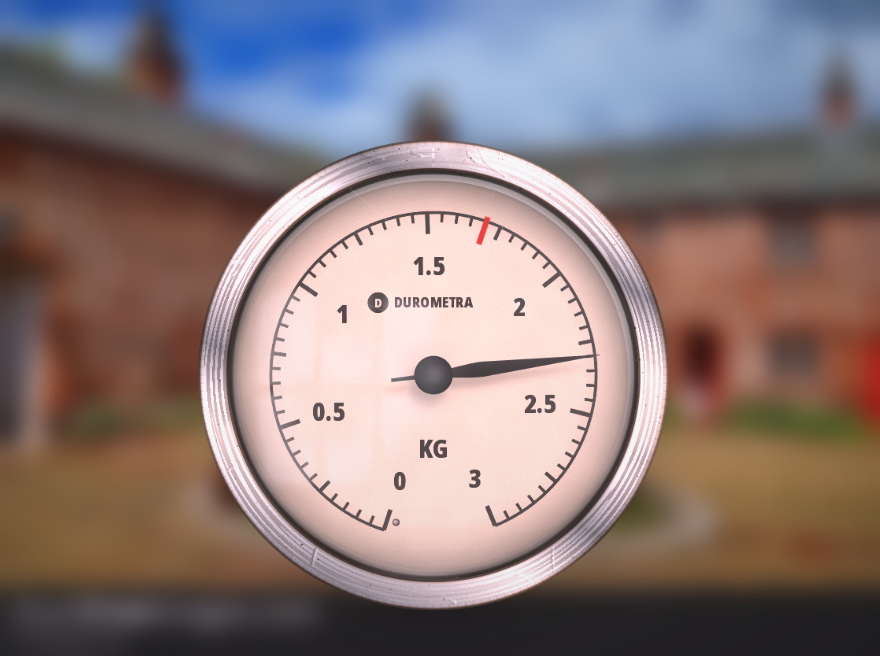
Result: 2.3kg
